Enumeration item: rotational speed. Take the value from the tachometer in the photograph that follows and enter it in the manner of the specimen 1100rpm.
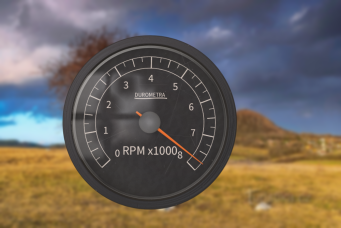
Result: 7750rpm
